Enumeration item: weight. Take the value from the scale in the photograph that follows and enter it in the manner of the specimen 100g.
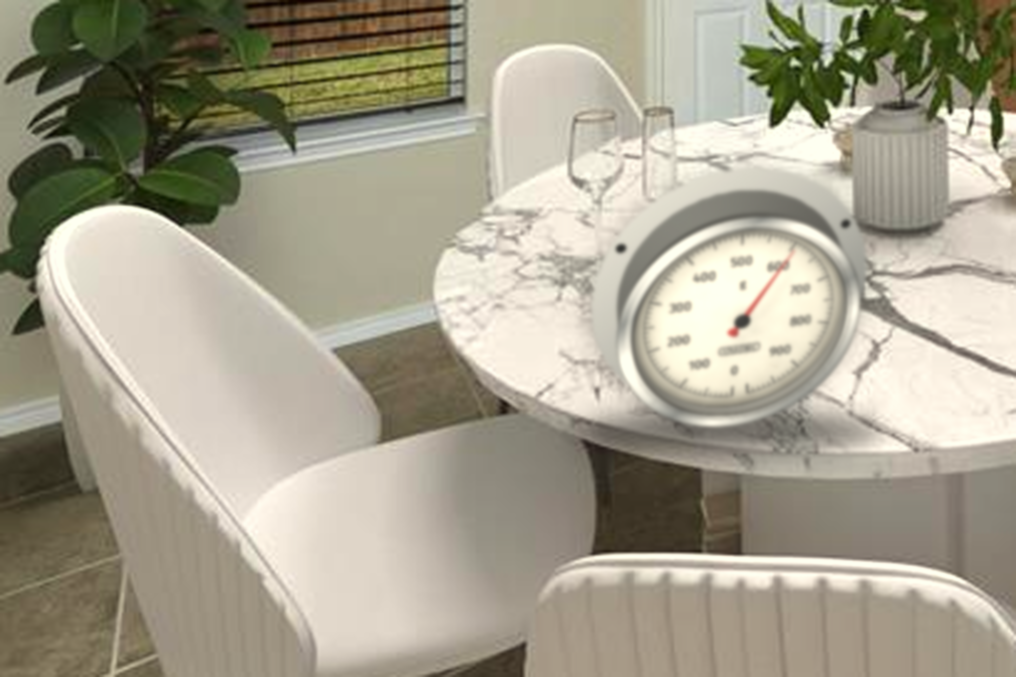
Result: 600g
